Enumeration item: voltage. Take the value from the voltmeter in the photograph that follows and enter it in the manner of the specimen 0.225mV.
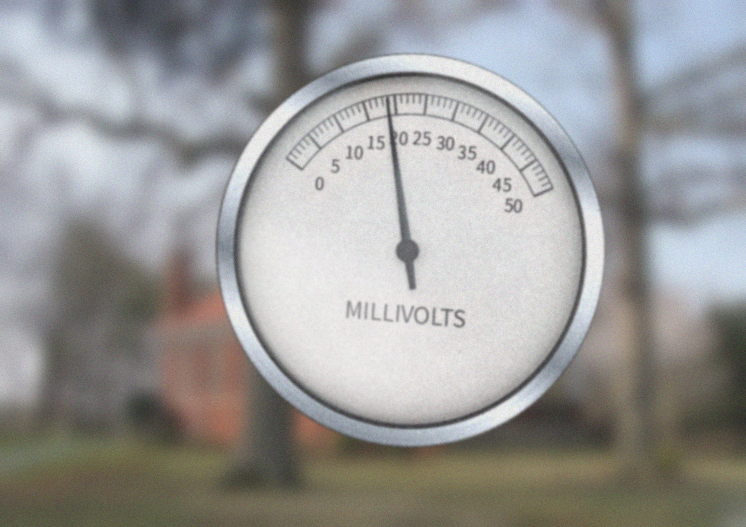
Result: 19mV
